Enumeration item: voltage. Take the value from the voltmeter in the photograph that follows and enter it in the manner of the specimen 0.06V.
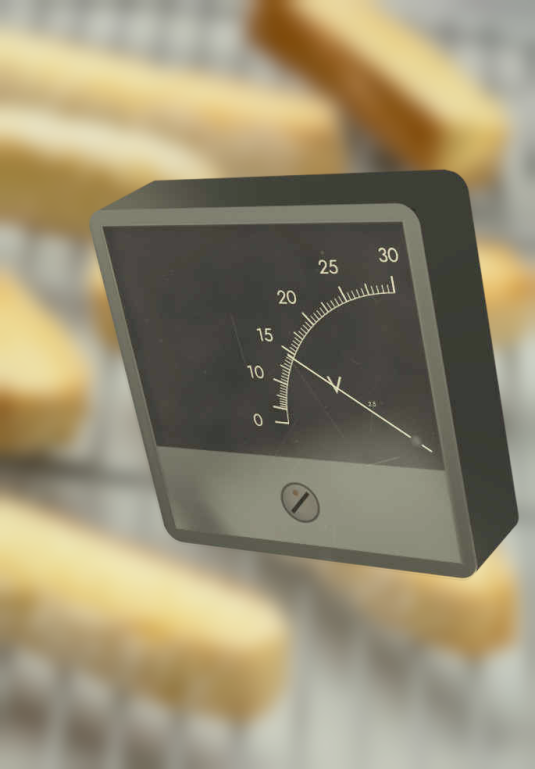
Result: 15V
